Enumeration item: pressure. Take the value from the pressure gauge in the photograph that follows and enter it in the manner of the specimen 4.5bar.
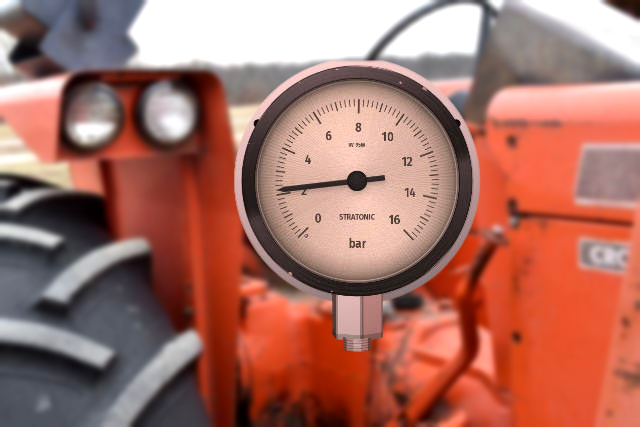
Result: 2.2bar
